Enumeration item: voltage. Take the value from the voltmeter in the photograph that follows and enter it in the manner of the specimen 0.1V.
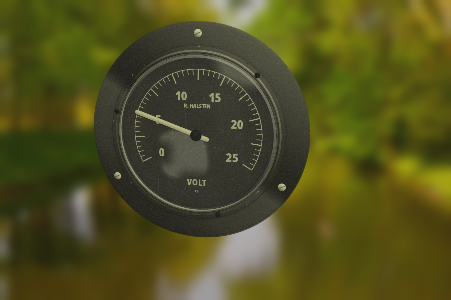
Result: 5V
